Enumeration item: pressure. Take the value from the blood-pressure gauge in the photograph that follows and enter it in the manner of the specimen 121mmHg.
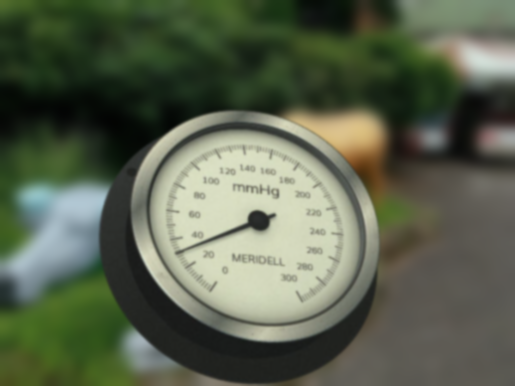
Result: 30mmHg
